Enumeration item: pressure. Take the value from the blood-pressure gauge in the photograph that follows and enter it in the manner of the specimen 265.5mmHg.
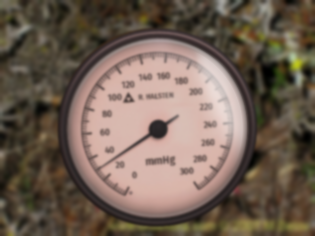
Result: 30mmHg
